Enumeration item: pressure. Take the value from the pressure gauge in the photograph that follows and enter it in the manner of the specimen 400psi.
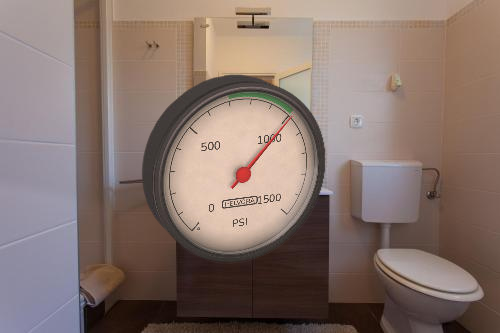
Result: 1000psi
